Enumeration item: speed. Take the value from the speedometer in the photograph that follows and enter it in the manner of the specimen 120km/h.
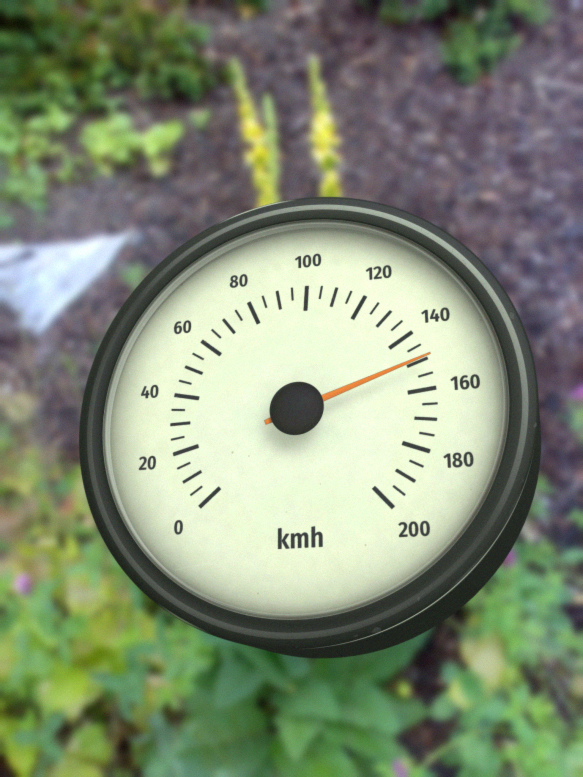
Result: 150km/h
